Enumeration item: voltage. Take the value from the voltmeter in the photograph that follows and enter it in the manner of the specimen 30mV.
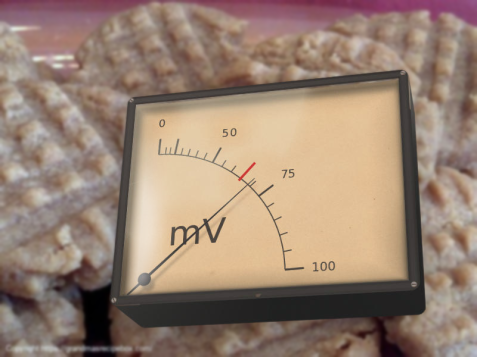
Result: 70mV
